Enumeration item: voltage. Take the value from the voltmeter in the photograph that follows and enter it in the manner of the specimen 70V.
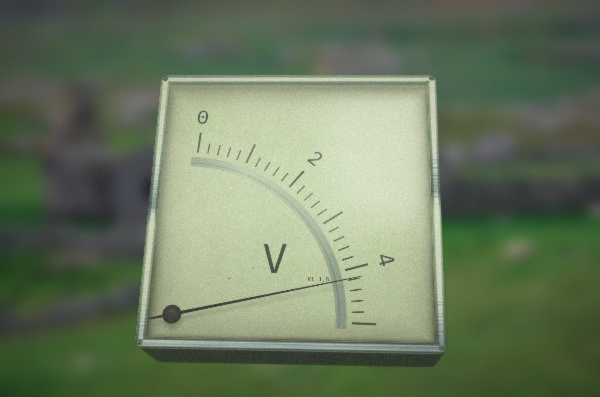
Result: 4.2V
